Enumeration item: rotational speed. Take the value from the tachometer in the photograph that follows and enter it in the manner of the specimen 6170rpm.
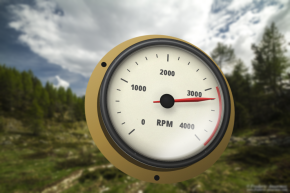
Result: 3200rpm
